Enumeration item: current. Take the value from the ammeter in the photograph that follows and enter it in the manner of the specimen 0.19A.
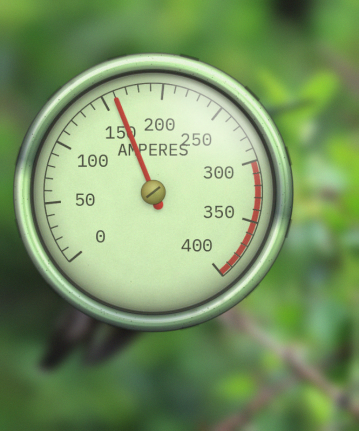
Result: 160A
